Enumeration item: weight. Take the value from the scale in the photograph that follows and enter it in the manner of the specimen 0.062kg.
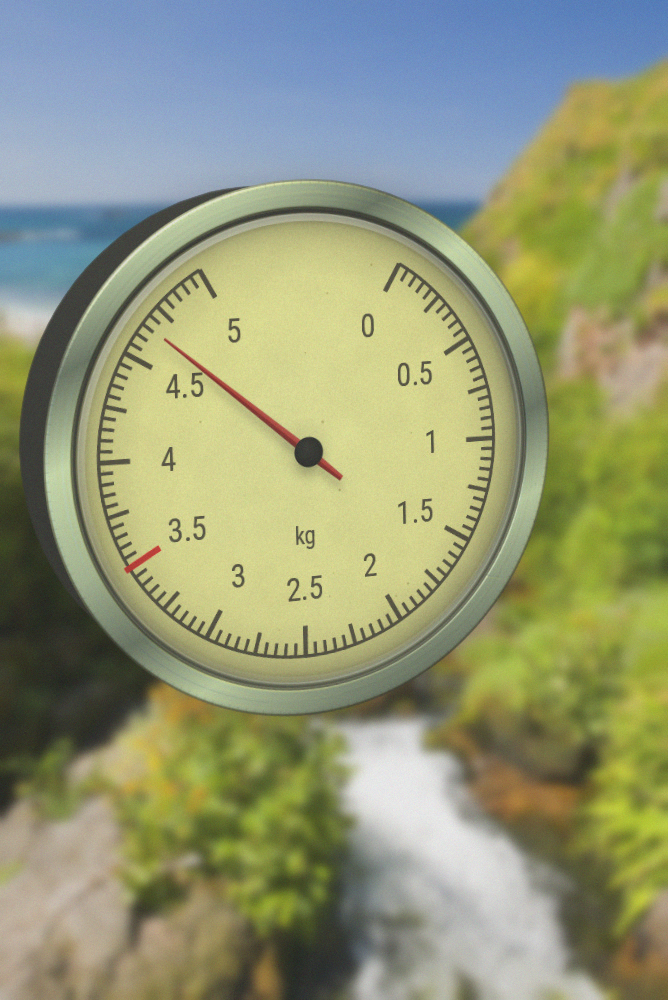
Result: 4.65kg
